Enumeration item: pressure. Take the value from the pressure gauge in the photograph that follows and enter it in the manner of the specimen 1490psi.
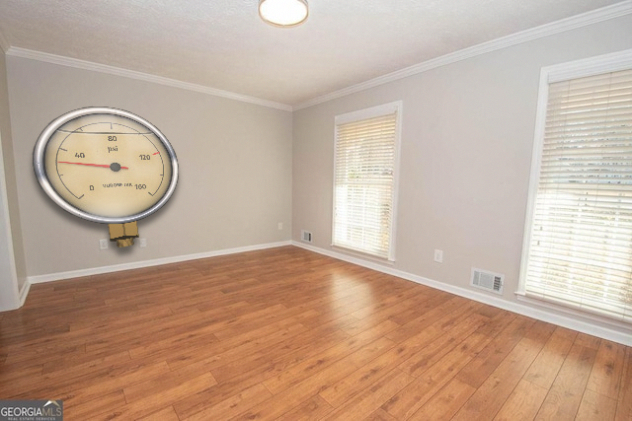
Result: 30psi
